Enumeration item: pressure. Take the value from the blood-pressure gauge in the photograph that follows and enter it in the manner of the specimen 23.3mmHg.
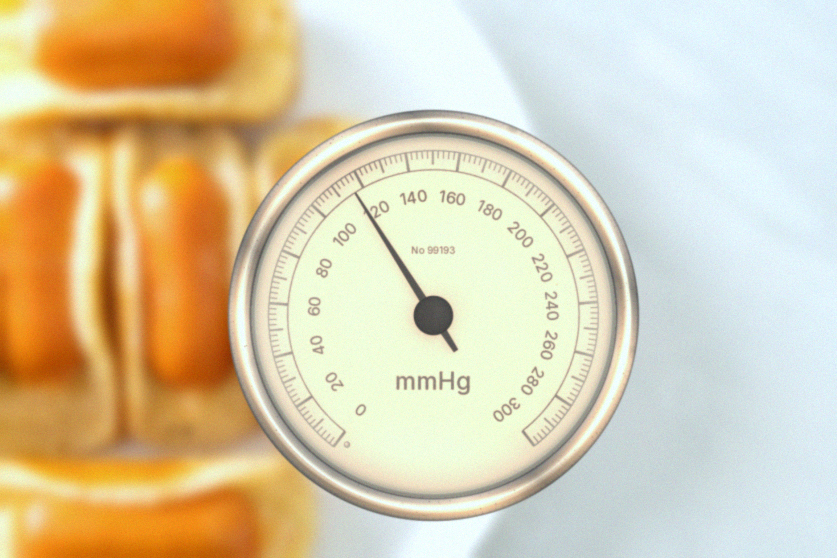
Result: 116mmHg
